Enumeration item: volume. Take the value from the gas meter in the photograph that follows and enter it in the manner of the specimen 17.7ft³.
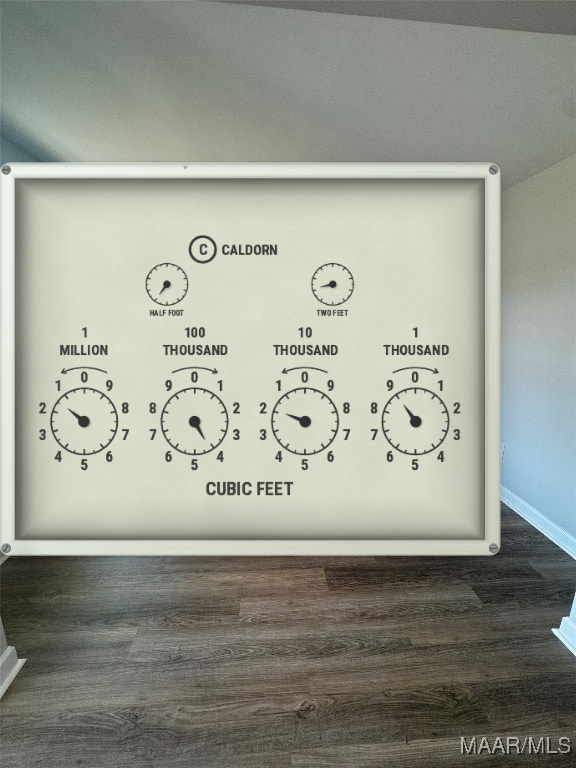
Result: 141900ft³
